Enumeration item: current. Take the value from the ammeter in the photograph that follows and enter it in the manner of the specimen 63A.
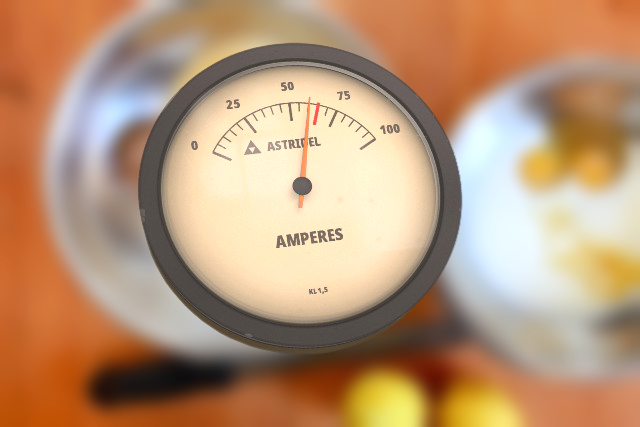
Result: 60A
